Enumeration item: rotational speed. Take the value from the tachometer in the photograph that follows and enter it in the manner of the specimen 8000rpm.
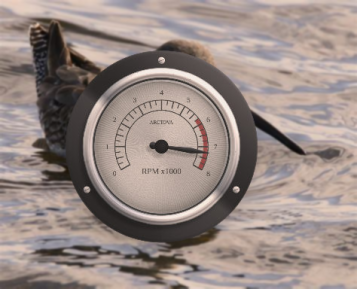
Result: 7250rpm
